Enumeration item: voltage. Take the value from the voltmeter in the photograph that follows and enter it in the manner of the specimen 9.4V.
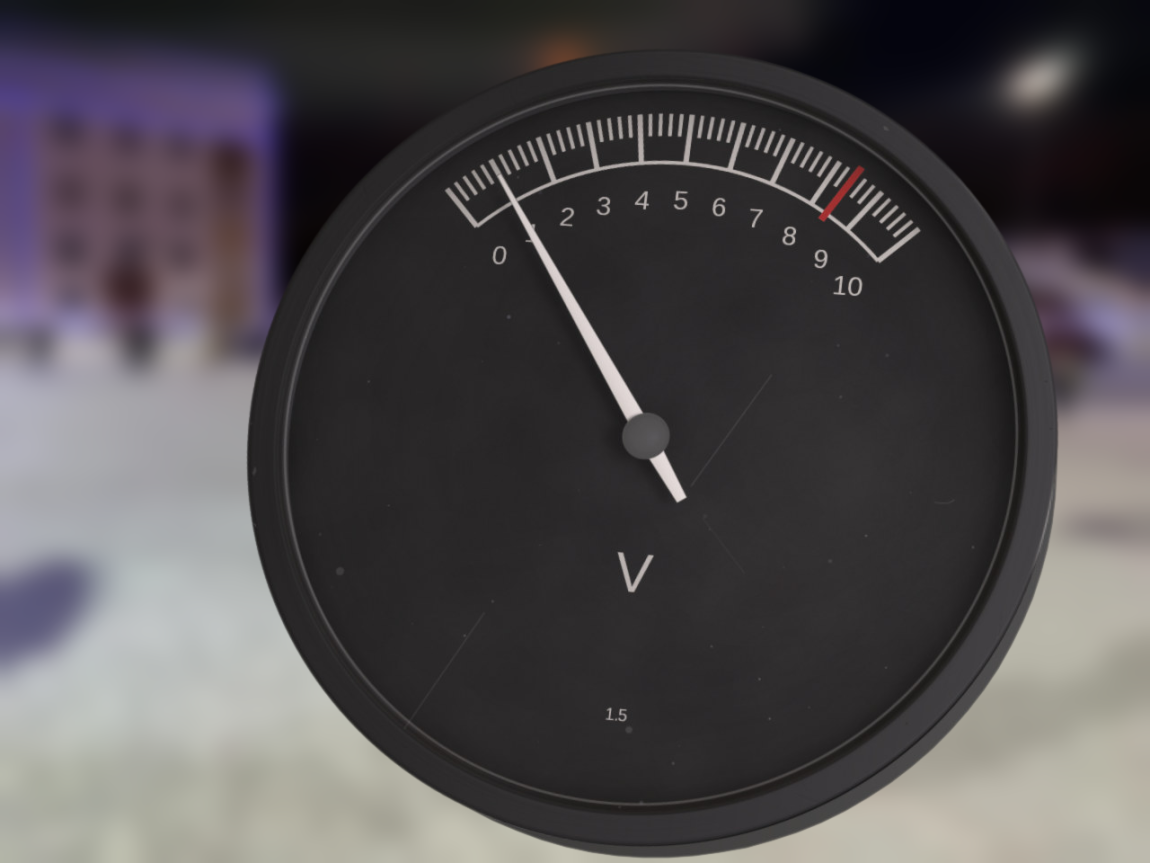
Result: 1V
